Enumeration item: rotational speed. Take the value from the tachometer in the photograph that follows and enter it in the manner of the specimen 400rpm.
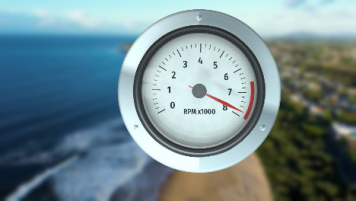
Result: 7800rpm
